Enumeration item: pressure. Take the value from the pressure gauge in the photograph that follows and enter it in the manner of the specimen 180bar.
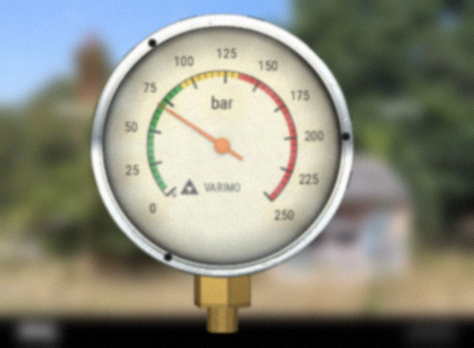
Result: 70bar
